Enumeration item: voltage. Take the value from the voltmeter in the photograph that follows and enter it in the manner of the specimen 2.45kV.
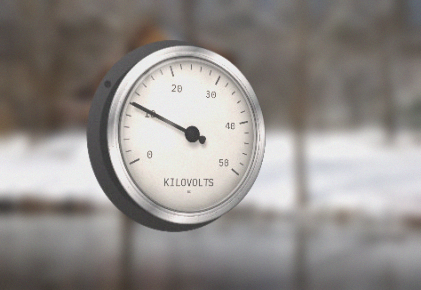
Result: 10kV
